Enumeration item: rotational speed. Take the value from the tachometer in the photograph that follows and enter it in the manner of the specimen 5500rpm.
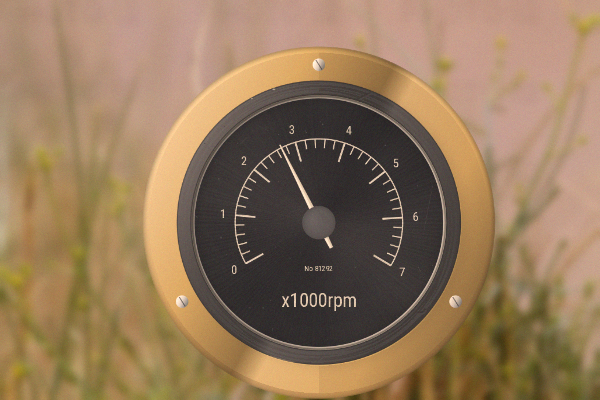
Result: 2700rpm
